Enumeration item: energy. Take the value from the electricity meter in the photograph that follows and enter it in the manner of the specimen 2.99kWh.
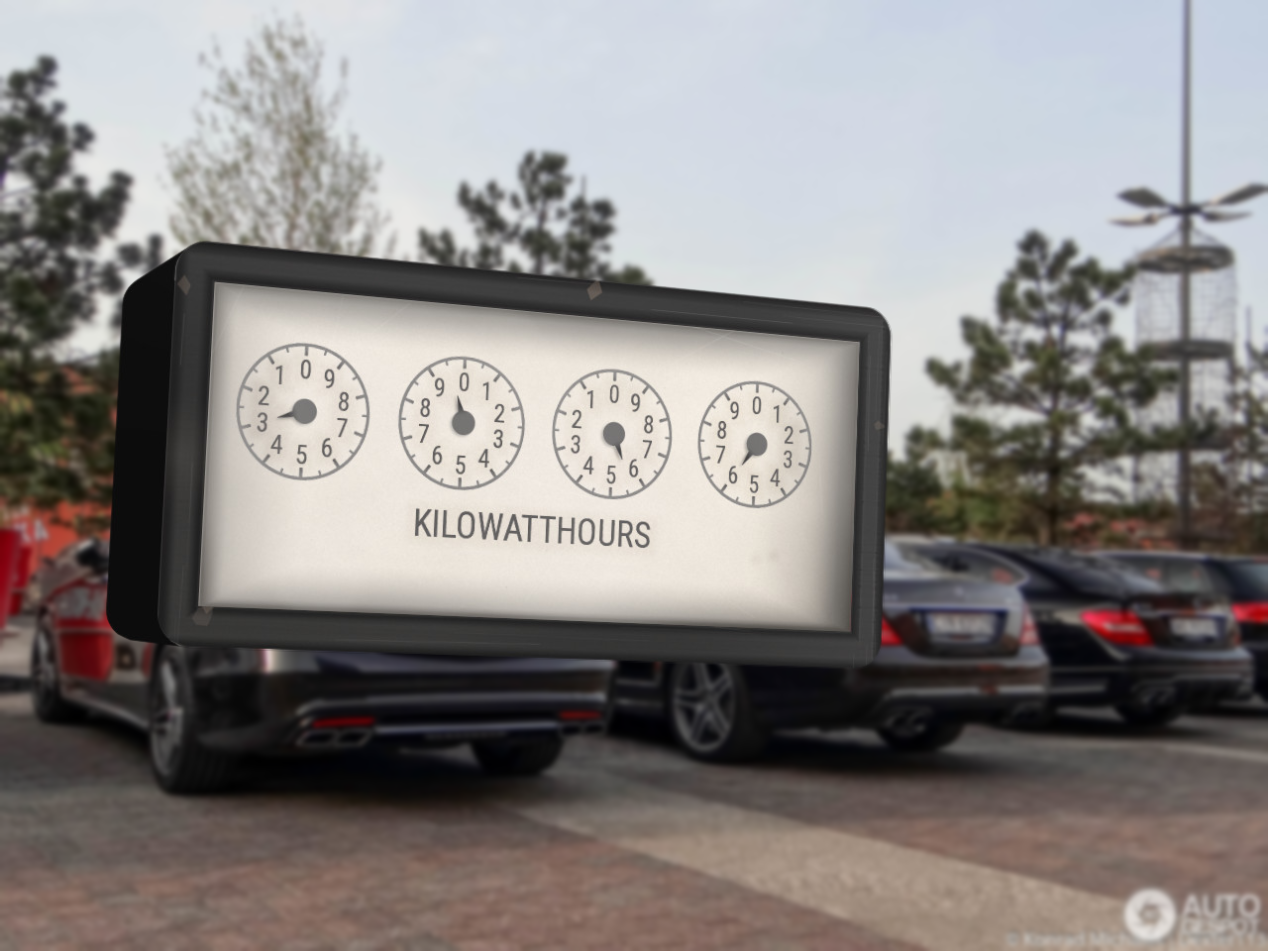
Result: 2956kWh
